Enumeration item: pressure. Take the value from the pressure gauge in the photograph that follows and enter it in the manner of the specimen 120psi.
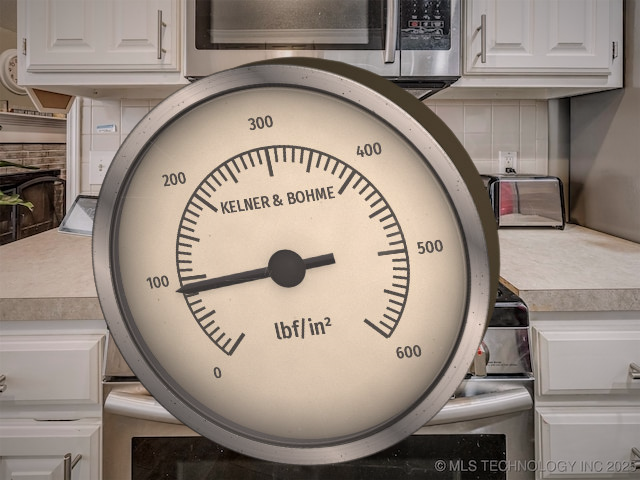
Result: 90psi
